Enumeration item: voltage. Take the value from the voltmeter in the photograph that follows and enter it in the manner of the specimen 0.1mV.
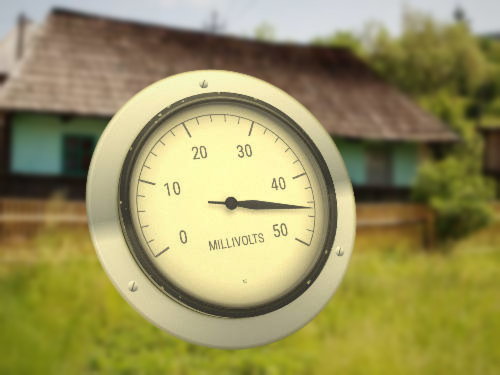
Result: 45mV
